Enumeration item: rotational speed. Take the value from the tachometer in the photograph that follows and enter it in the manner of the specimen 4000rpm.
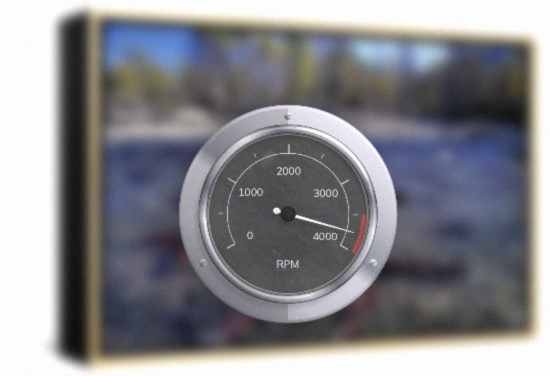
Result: 3750rpm
